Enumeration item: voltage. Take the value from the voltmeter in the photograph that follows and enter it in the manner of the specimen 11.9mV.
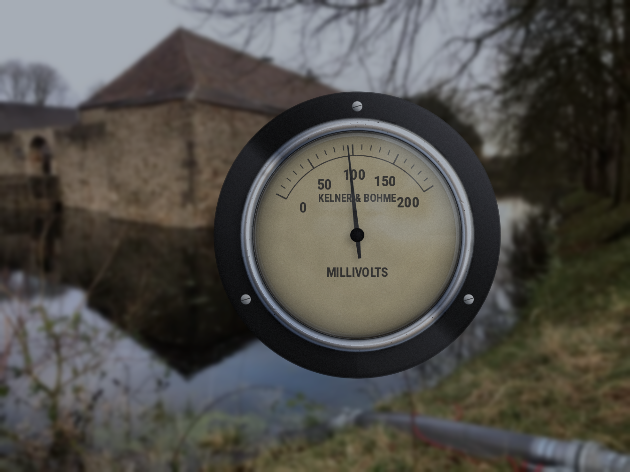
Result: 95mV
